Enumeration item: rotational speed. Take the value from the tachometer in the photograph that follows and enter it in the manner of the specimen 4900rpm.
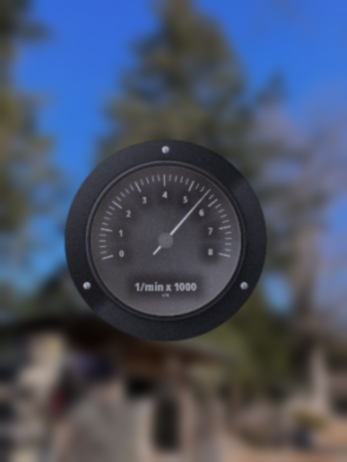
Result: 5600rpm
